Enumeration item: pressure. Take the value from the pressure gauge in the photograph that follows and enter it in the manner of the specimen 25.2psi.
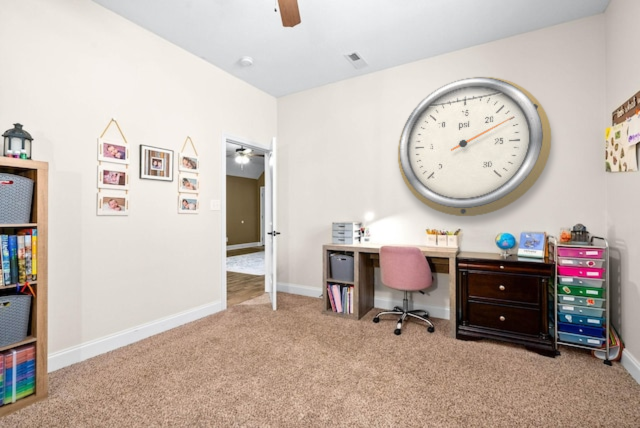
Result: 22psi
